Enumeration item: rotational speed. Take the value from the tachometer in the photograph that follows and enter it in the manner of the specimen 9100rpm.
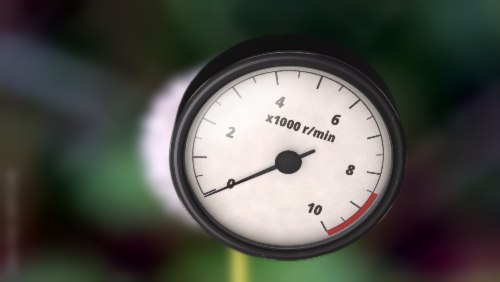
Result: 0rpm
